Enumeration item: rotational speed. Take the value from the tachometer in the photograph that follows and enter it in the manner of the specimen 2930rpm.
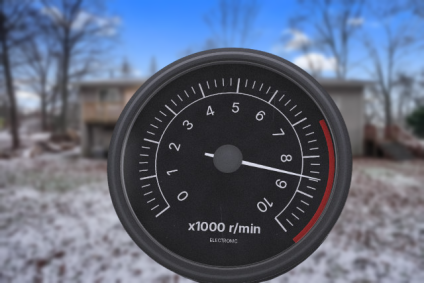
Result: 8600rpm
